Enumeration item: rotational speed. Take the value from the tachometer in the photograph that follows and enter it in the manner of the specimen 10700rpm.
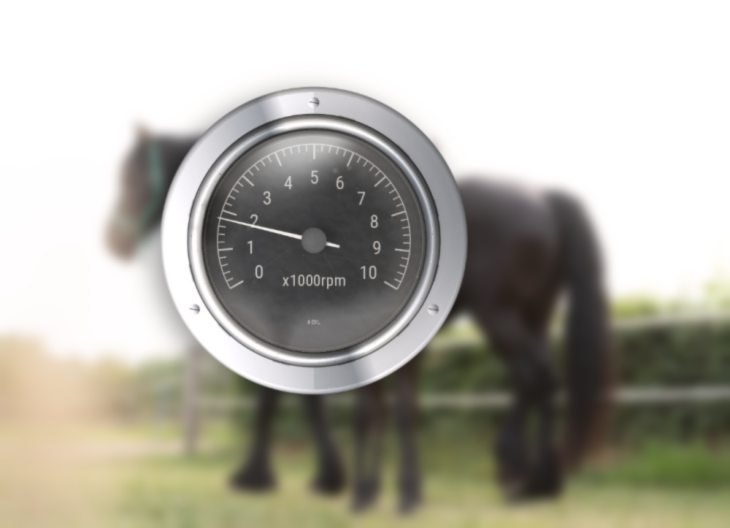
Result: 1800rpm
